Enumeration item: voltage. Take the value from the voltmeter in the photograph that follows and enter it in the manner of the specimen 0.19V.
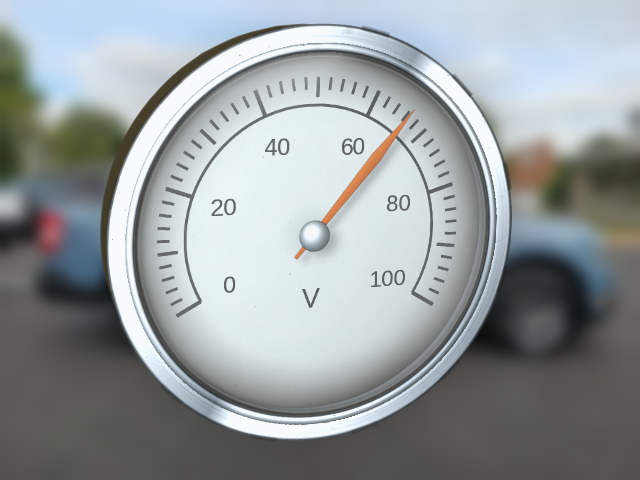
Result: 66V
